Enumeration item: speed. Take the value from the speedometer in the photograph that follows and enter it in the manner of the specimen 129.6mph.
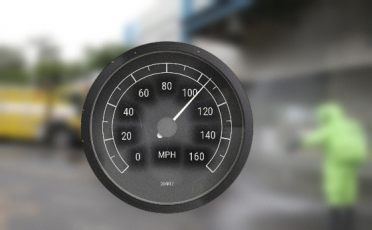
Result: 105mph
